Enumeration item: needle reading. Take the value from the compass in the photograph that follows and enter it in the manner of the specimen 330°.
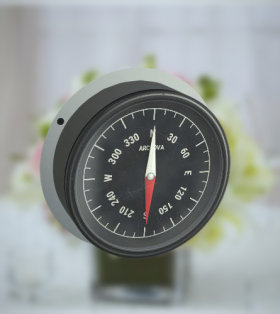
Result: 180°
